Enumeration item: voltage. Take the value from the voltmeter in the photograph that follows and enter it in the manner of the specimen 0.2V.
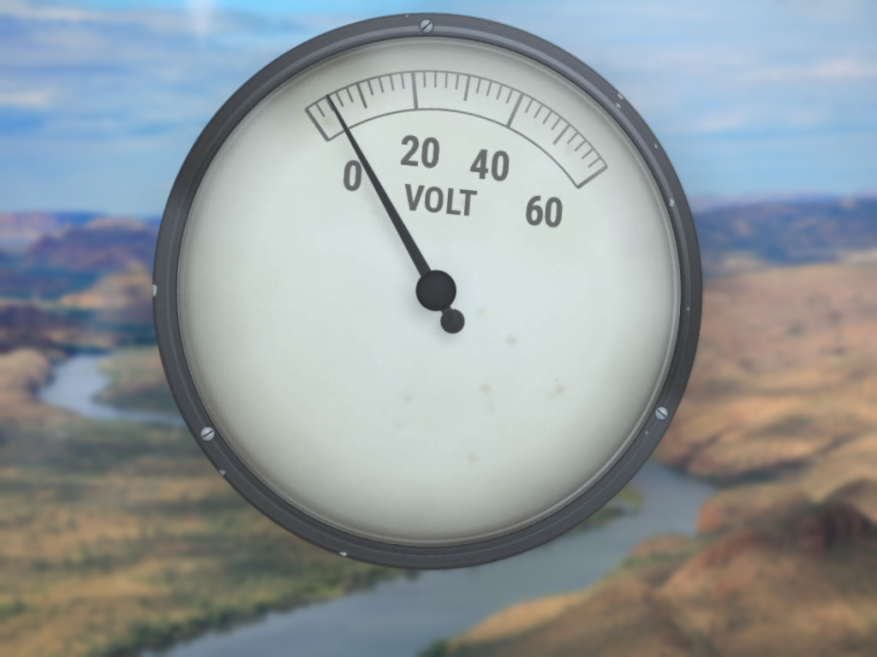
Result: 4V
